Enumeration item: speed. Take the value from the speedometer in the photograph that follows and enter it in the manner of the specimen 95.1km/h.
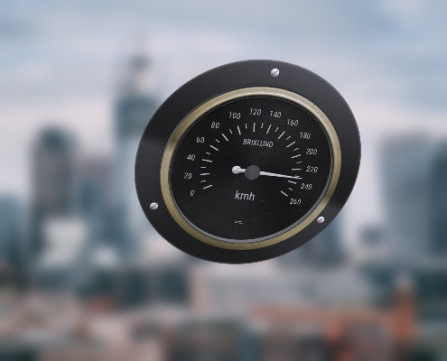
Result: 230km/h
